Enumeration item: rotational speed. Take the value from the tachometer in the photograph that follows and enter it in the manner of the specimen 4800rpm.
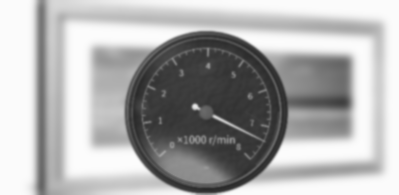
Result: 7400rpm
